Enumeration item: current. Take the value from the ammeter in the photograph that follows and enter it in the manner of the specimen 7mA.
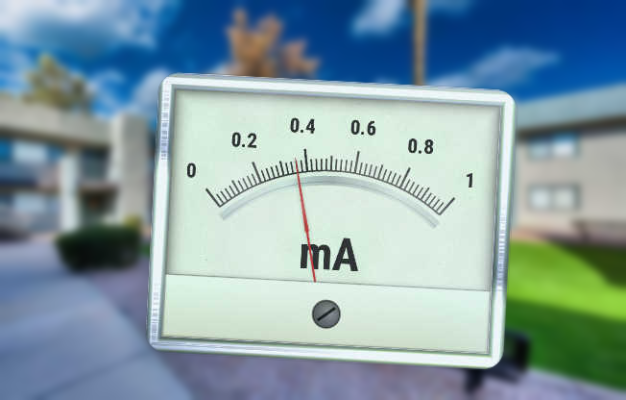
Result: 0.36mA
